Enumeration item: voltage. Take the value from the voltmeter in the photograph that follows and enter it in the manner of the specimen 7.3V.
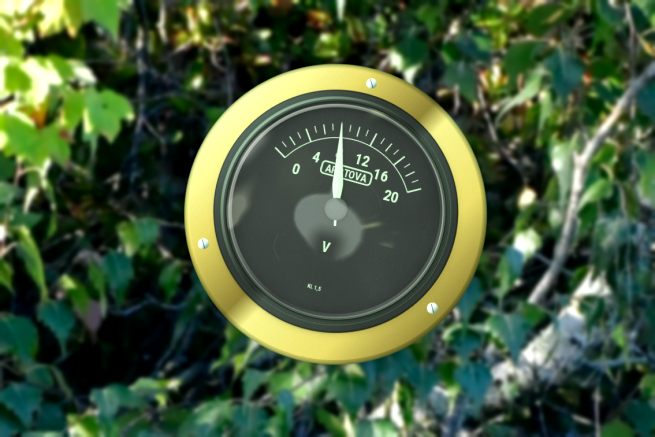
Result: 8V
